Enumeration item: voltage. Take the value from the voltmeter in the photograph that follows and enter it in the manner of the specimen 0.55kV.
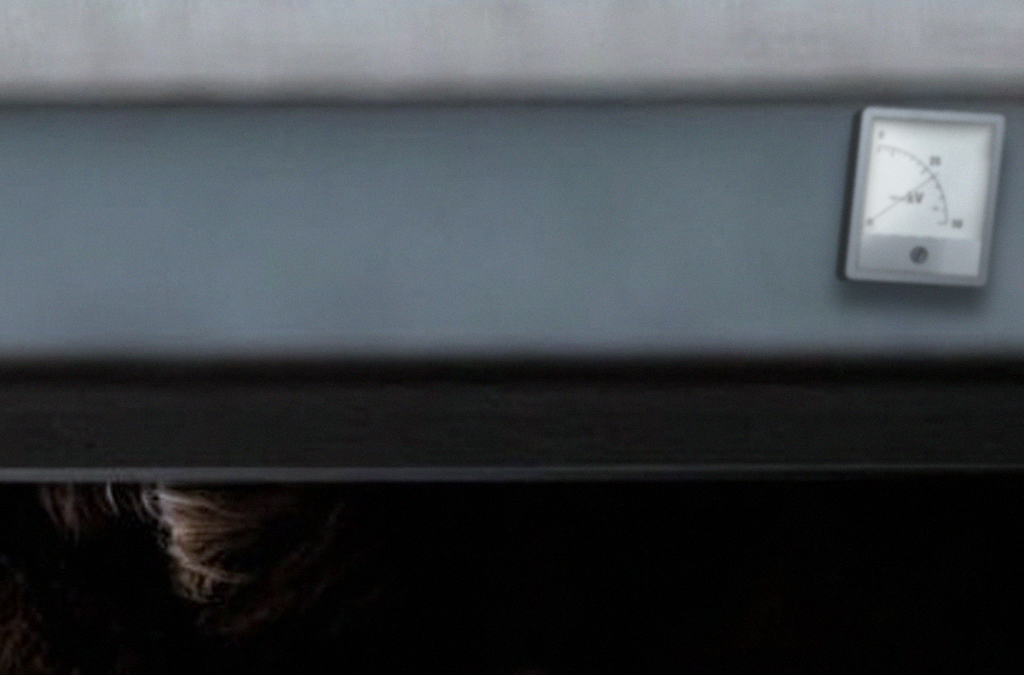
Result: 22kV
